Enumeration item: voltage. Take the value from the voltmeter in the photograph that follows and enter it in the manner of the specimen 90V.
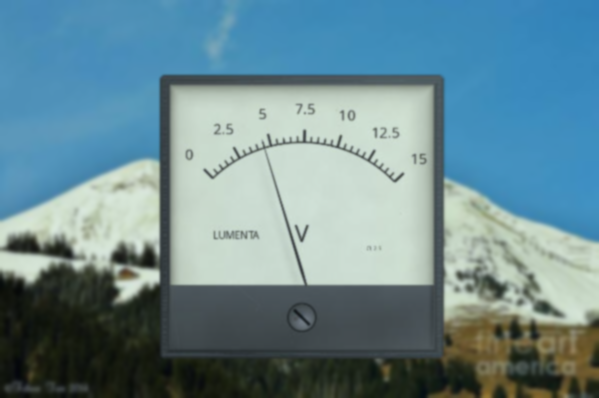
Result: 4.5V
